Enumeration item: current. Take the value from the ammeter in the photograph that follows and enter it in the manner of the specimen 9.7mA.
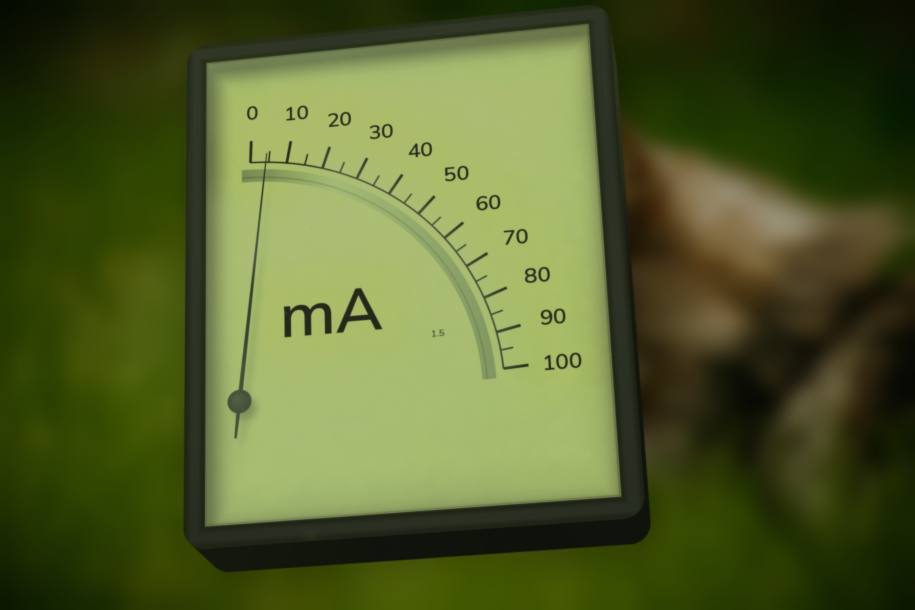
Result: 5mA
